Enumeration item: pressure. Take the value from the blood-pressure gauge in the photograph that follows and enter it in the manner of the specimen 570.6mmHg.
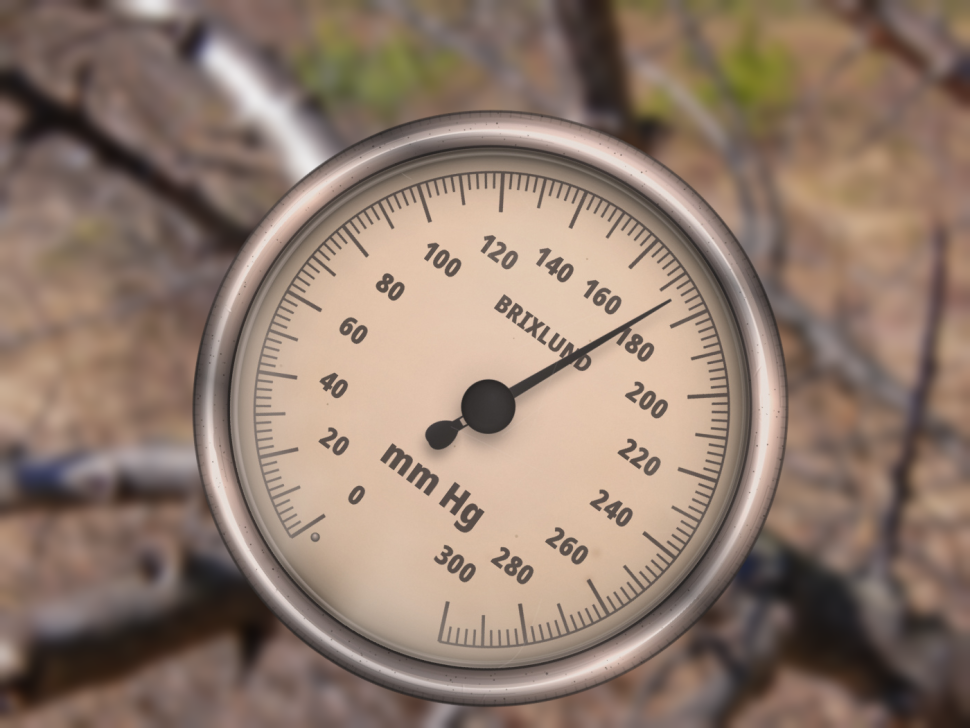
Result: 174mmHg
